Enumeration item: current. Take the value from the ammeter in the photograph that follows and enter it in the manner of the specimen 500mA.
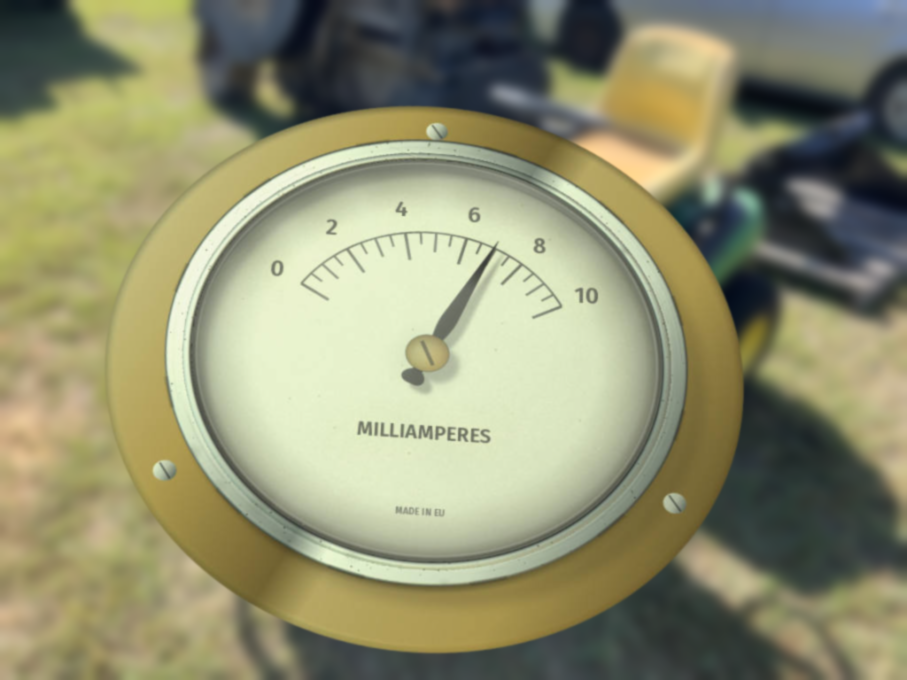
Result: 7mA
